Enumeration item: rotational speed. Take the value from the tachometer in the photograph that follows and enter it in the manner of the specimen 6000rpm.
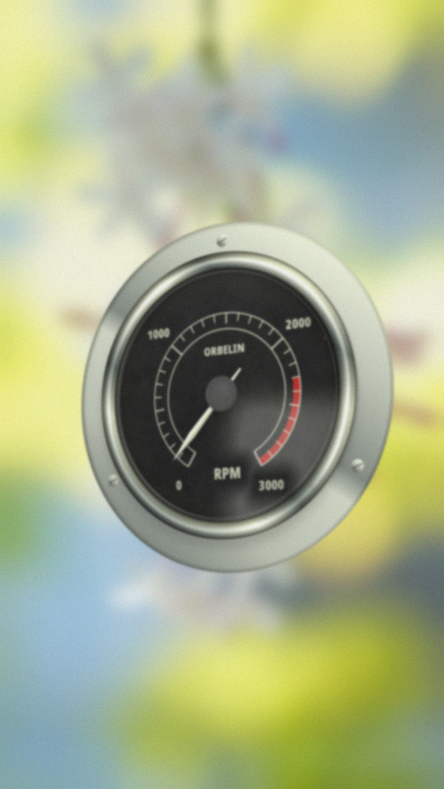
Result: 100rpm
